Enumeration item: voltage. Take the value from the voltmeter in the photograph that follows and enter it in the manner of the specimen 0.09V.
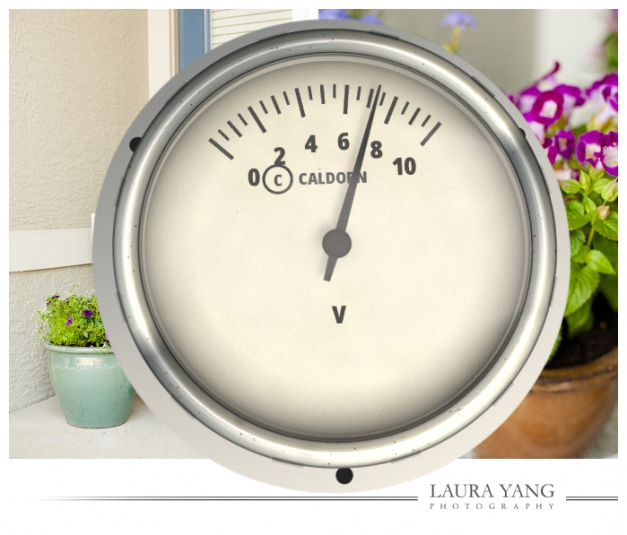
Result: 7.25V
